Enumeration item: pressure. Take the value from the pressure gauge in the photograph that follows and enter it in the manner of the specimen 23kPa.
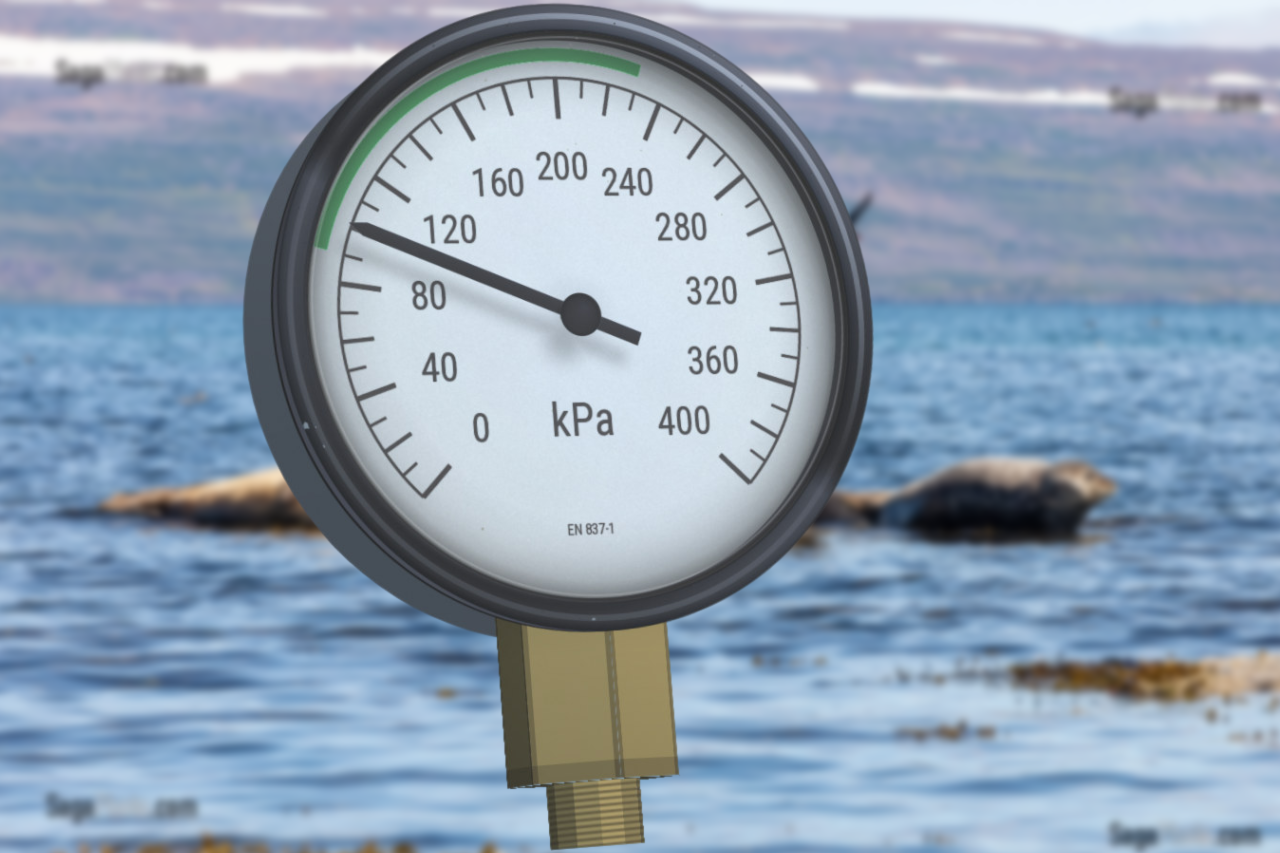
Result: 100kPa
